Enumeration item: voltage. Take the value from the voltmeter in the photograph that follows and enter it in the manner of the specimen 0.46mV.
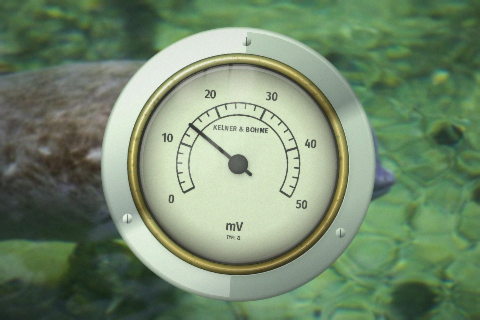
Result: 14mV
